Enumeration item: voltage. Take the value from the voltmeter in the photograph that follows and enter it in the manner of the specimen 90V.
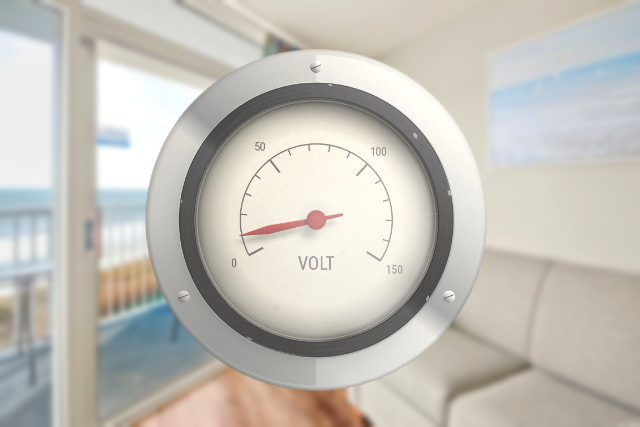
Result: 10V
